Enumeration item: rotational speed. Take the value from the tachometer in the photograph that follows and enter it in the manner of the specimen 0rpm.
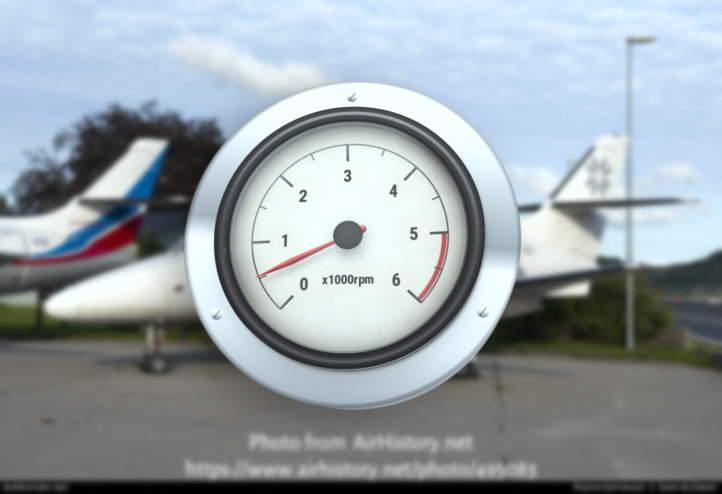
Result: 500rpm
